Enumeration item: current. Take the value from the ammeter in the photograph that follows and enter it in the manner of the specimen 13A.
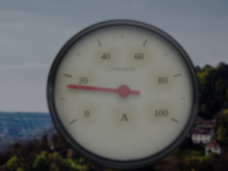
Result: 15A
